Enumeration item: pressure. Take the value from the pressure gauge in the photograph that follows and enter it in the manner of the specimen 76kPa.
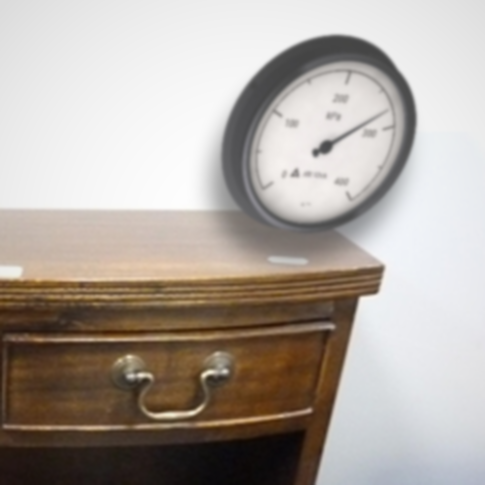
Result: 275kPa
